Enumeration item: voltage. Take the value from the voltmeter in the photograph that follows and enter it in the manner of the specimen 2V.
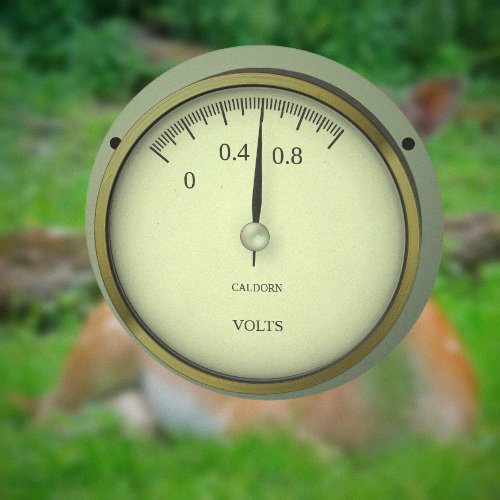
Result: 0.6V
